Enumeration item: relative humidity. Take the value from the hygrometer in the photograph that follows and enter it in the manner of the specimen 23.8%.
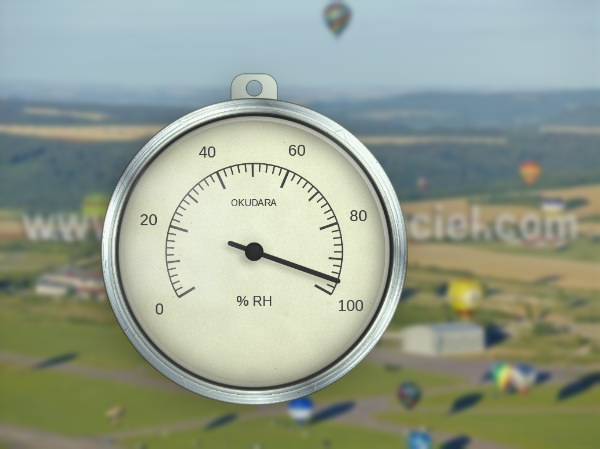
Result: 96%
